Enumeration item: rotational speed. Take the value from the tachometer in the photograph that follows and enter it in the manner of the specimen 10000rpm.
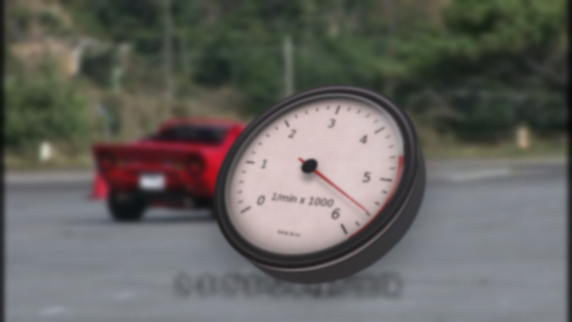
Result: 5600rpm
